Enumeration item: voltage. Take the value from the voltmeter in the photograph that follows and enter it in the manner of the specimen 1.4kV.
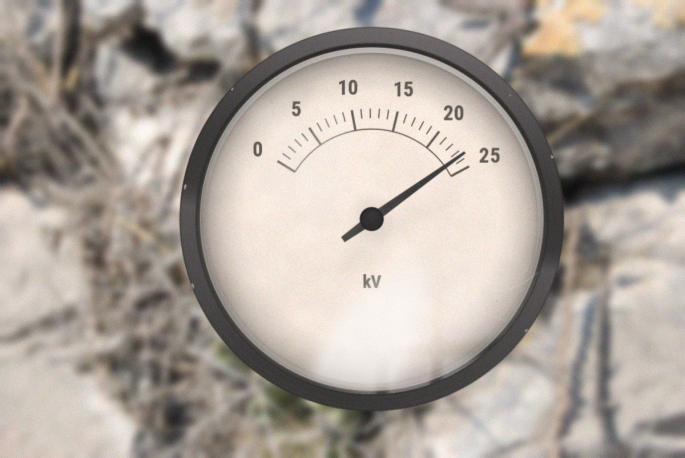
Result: 23.5kV
